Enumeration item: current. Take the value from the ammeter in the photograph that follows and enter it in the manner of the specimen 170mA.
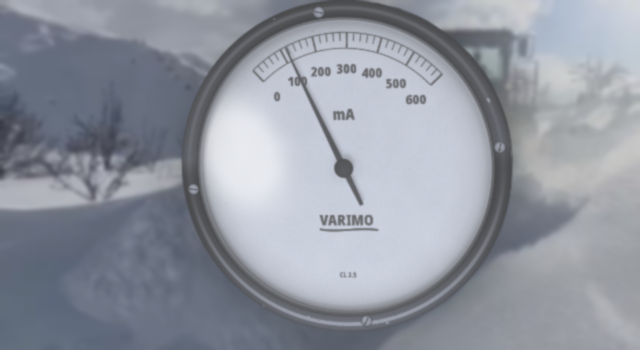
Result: 120mA
